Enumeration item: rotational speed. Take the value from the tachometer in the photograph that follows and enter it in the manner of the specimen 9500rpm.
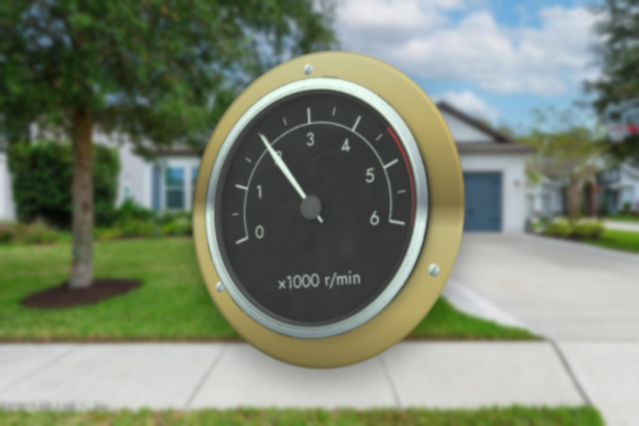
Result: 2000rpm
